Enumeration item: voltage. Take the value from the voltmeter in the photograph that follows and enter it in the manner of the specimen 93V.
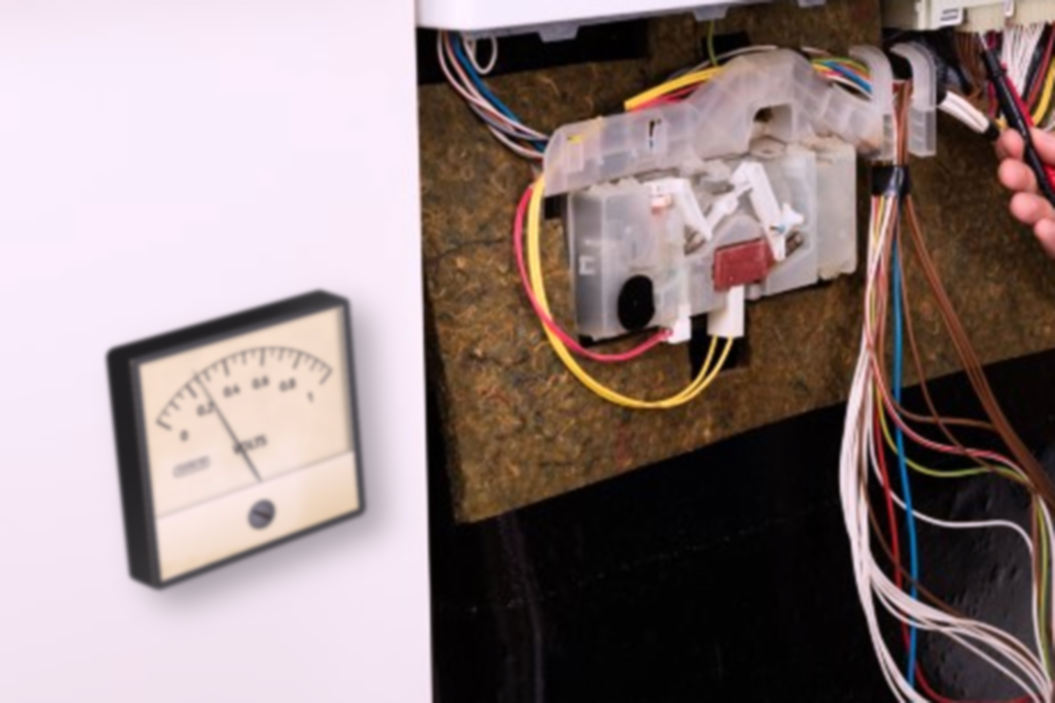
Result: 0.25V
